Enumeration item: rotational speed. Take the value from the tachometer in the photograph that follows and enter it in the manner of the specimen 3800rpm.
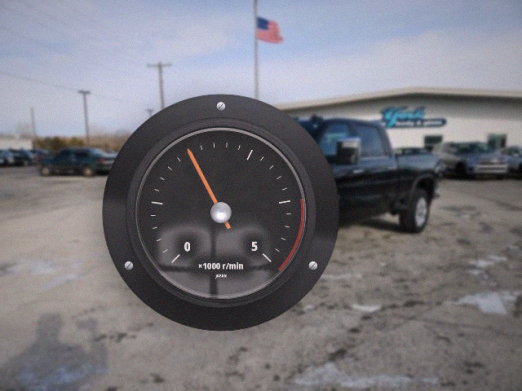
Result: 2000rpm
